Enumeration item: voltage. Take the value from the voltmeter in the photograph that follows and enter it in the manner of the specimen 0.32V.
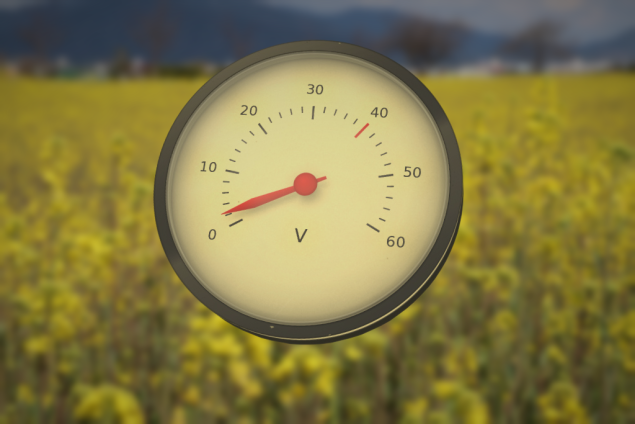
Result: 2V
